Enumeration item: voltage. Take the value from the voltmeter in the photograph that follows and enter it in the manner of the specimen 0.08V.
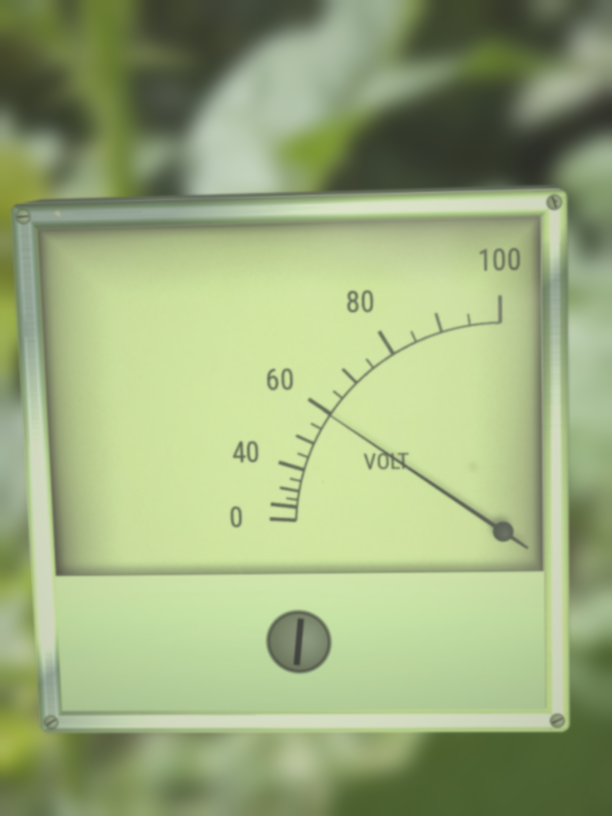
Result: 60V
